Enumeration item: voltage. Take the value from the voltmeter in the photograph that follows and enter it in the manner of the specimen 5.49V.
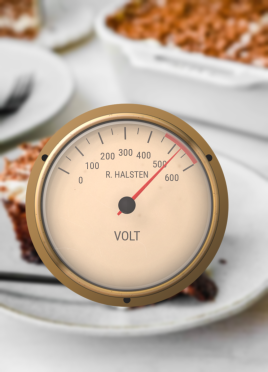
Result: 525V
